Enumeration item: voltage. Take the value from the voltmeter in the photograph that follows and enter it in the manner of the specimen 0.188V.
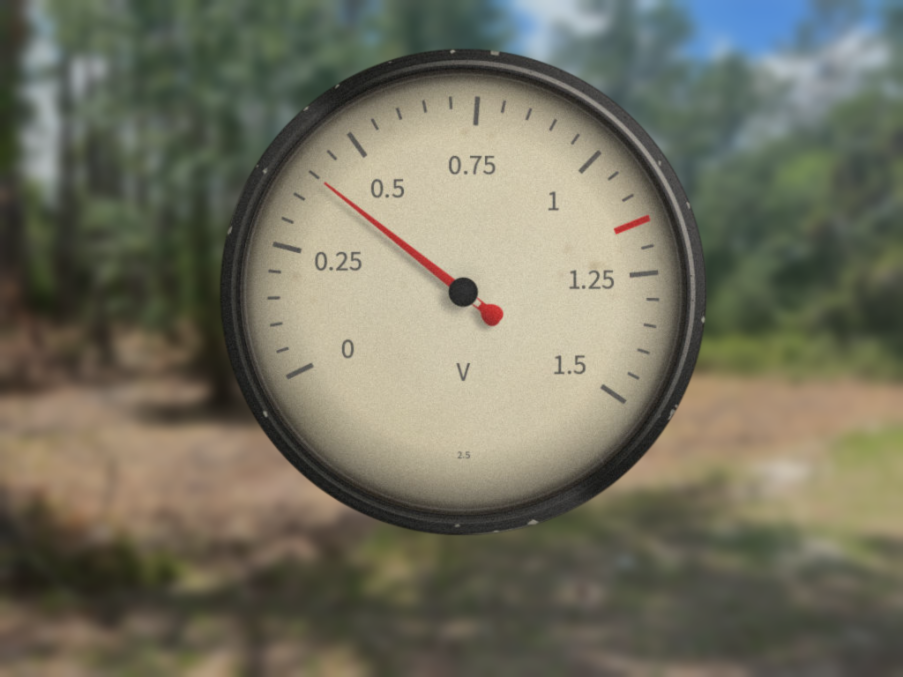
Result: 0.4V
